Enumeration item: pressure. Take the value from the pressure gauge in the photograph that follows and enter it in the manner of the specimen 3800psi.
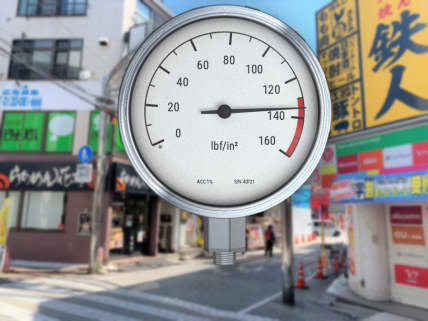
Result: 135psi
